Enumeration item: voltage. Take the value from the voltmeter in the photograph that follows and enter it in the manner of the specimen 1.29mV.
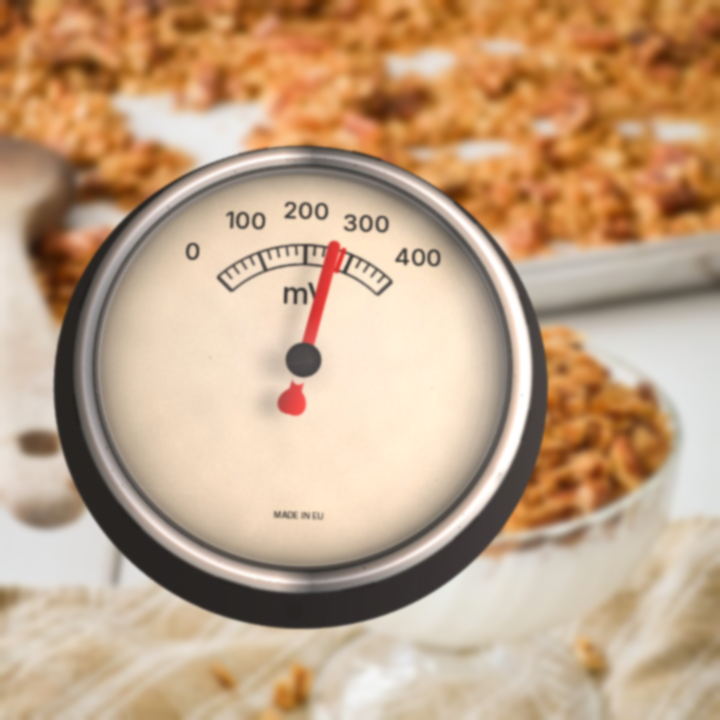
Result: 260mV
